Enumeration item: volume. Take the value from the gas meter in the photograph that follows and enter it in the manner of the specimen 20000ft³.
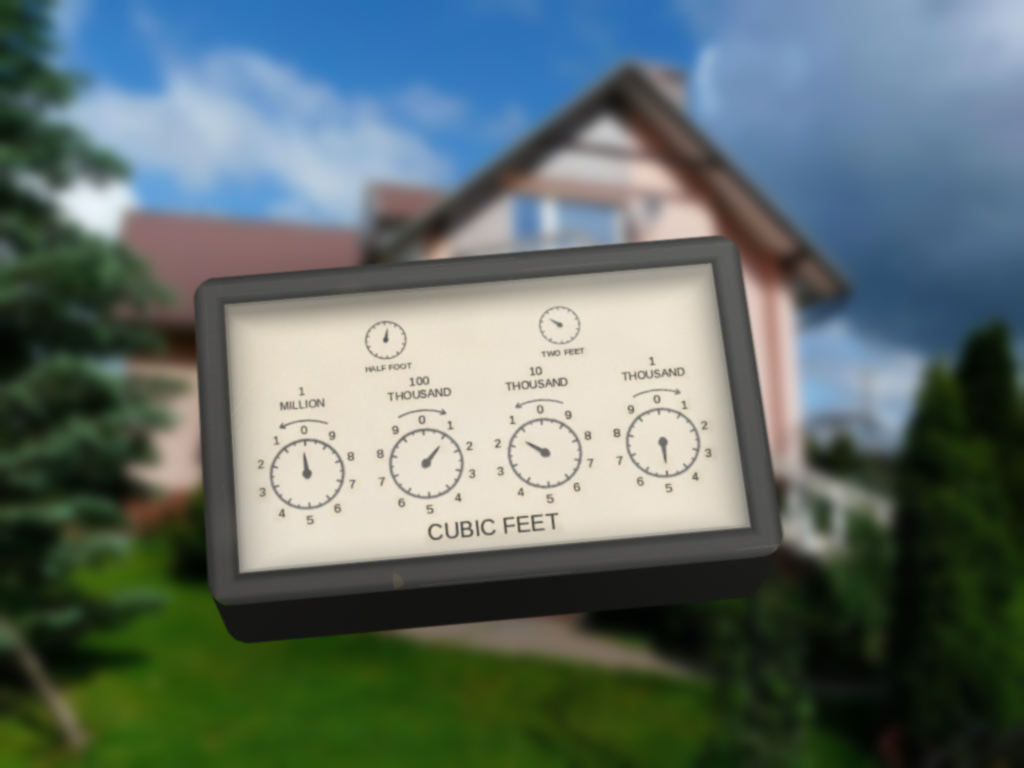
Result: 11500ft³
